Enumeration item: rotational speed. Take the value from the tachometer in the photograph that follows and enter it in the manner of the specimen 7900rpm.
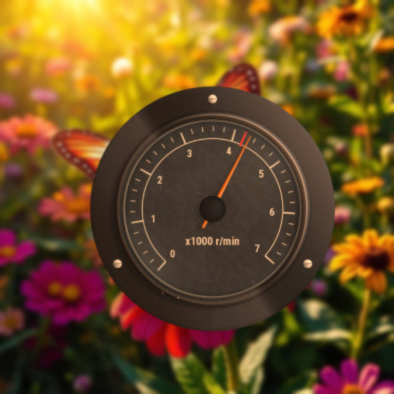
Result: 4300rpm
